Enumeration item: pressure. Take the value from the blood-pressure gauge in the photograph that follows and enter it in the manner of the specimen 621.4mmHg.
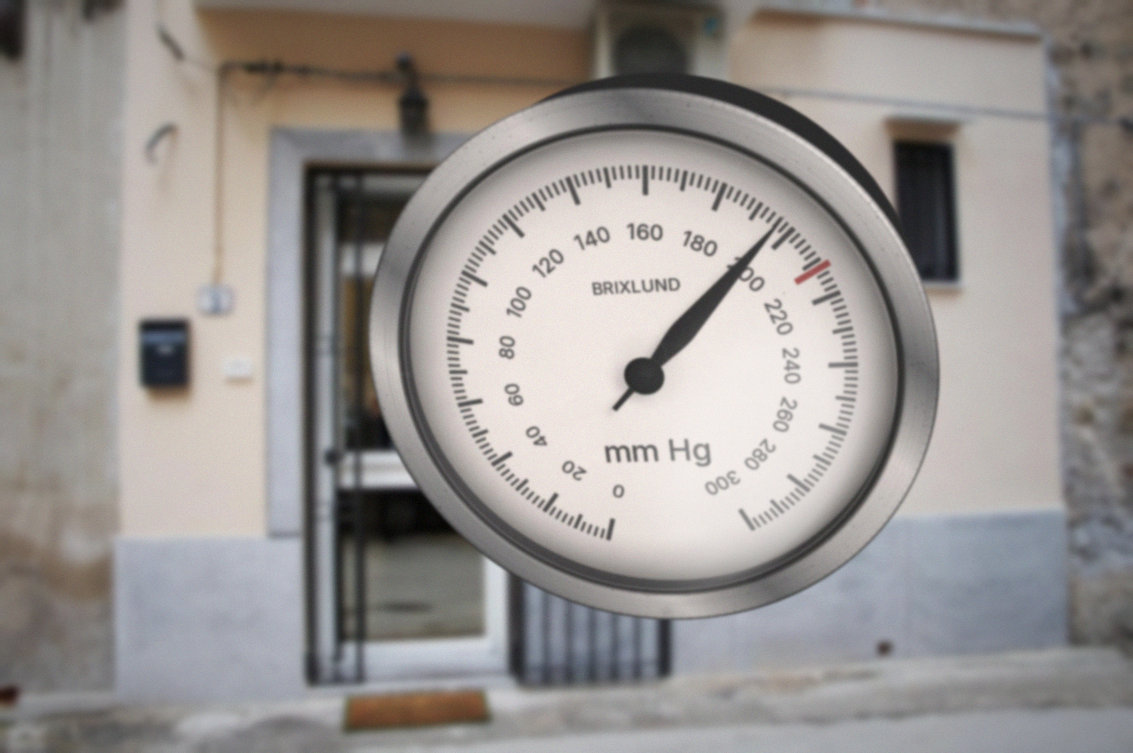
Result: 196mmHg
